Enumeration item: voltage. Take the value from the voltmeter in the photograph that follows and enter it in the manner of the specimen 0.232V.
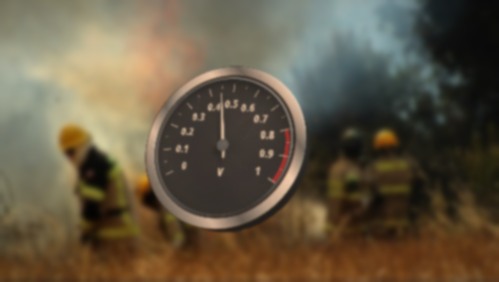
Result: 0.45V
